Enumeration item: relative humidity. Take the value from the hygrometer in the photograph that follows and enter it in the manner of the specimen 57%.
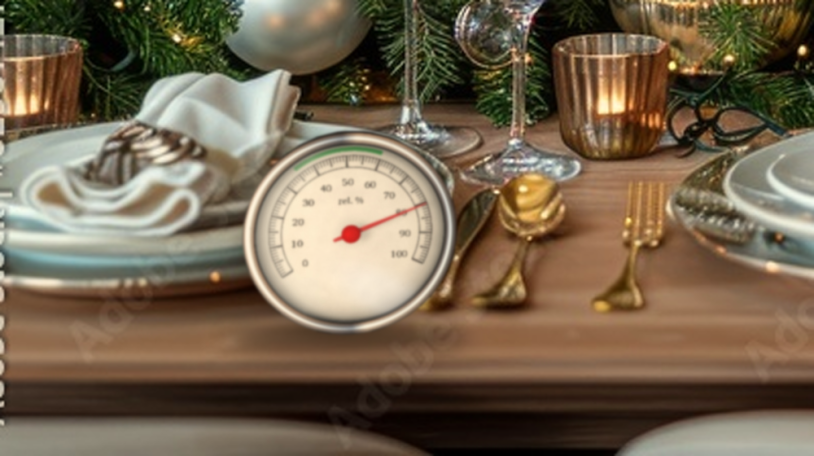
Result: 80%
